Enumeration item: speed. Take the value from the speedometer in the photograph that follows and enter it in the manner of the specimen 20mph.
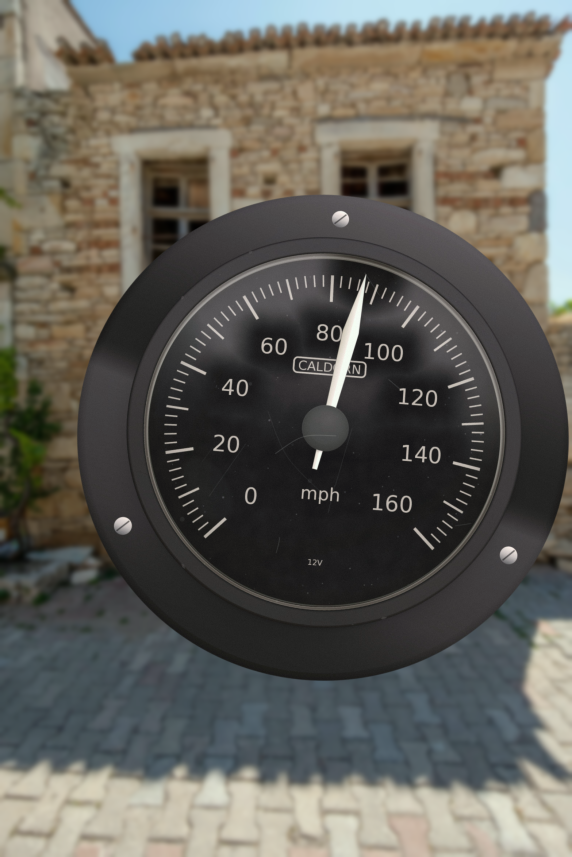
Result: 87mph
